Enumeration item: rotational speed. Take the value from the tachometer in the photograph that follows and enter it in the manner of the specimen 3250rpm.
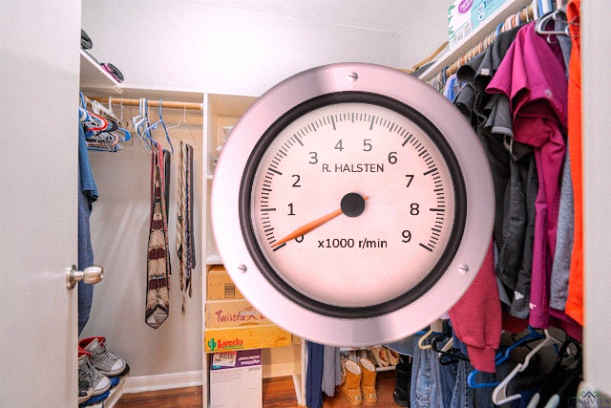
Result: 100rpm
